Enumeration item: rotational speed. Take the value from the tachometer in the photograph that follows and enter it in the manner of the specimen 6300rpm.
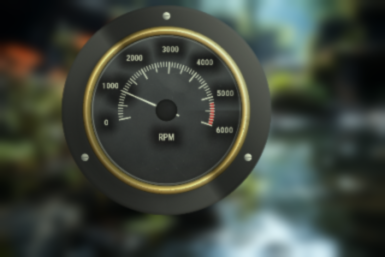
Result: 1000rpm
